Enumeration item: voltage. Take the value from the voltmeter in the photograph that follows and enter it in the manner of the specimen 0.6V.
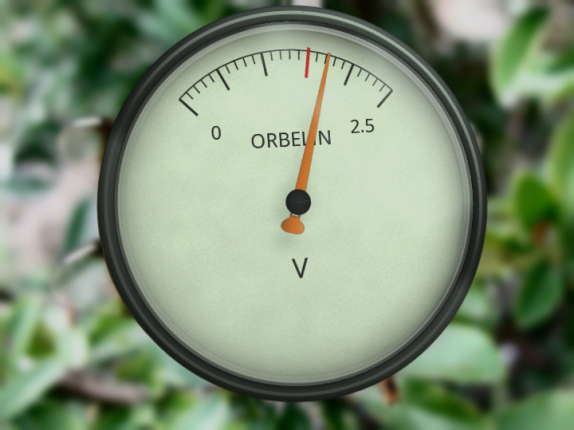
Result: 1.7V
